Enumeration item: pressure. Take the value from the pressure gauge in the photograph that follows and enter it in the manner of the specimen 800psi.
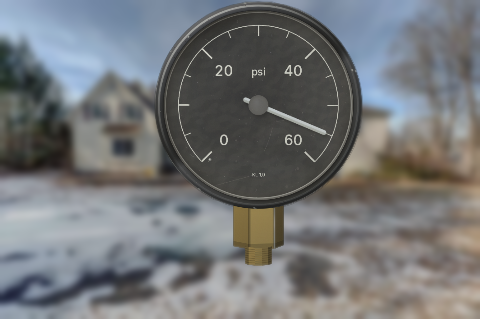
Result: 55psi
